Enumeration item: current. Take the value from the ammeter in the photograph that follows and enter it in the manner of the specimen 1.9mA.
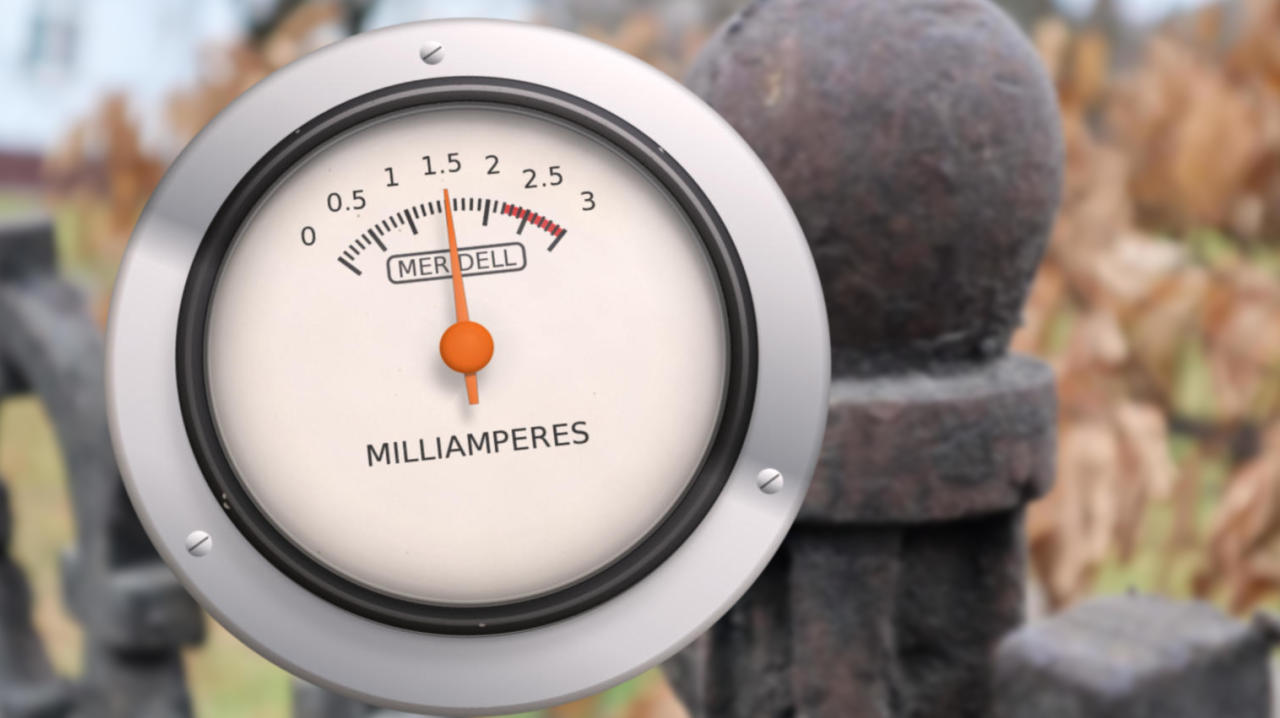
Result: 1.5mA
